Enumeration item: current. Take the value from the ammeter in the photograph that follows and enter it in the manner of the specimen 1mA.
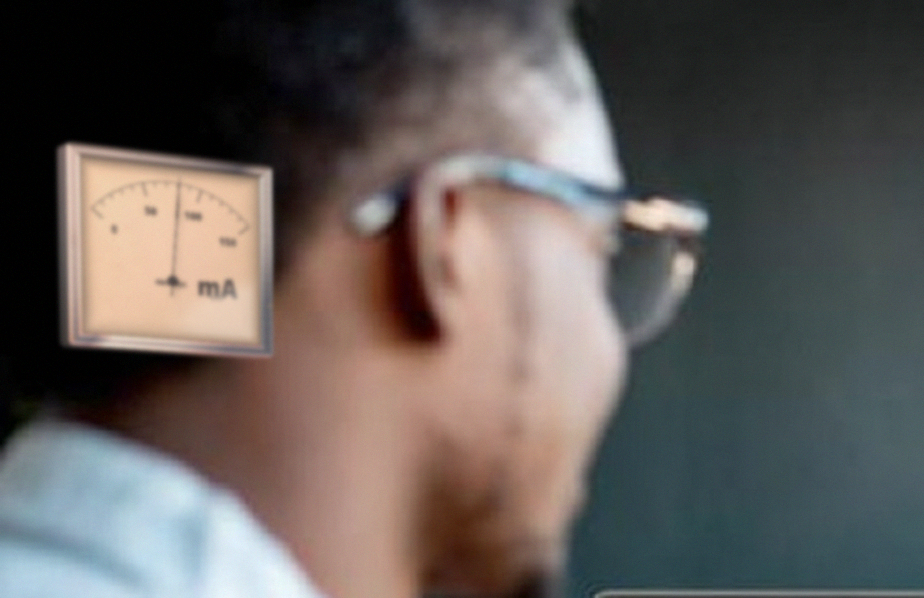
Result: 80mA
